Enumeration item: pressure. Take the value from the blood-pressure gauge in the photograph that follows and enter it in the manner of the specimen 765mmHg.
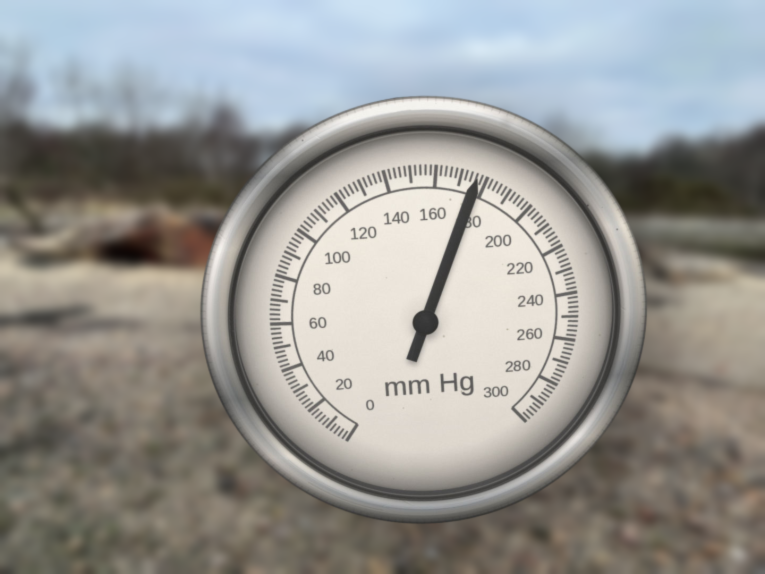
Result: 176mmHg
